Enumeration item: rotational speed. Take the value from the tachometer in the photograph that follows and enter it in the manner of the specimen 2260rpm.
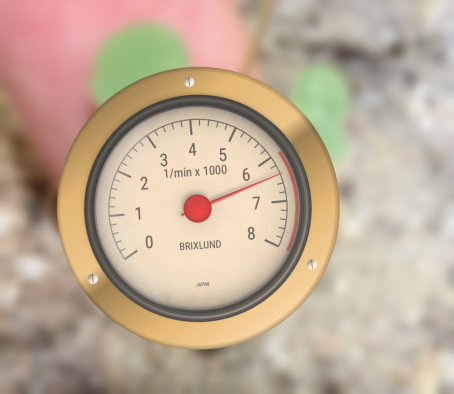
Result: 6400rpm
